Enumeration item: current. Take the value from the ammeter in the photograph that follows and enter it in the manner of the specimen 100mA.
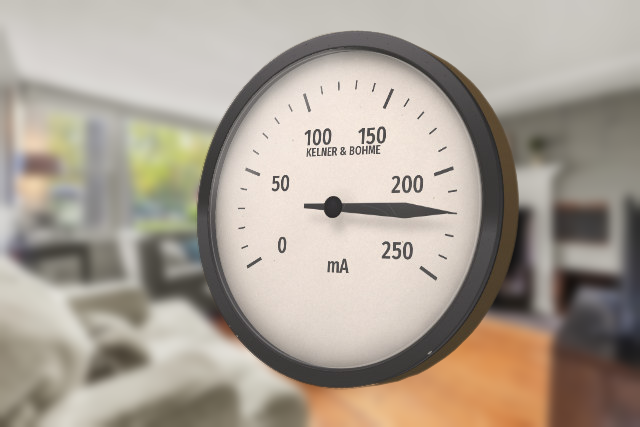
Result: 220mA
